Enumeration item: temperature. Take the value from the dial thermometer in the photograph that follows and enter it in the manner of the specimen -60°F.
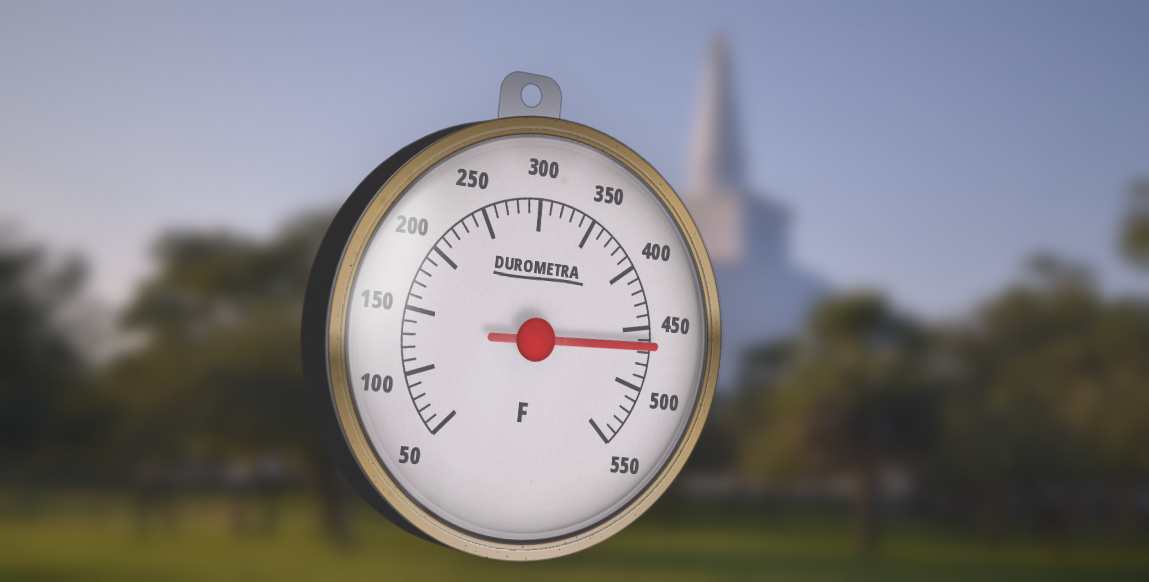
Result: 465°F
